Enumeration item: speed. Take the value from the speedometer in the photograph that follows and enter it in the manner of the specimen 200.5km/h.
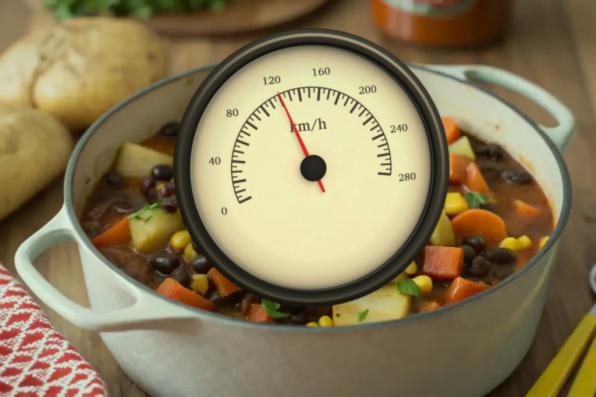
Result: 120km/h
